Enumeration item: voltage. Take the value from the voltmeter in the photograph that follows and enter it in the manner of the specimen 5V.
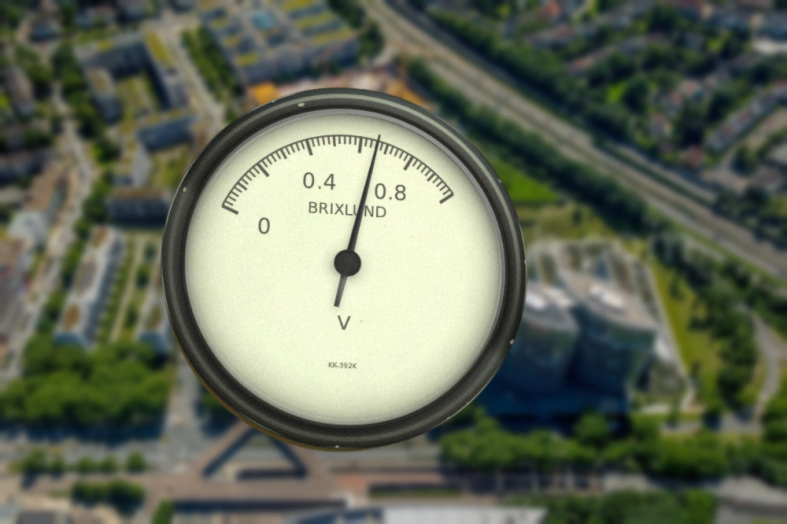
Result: 0.66V
